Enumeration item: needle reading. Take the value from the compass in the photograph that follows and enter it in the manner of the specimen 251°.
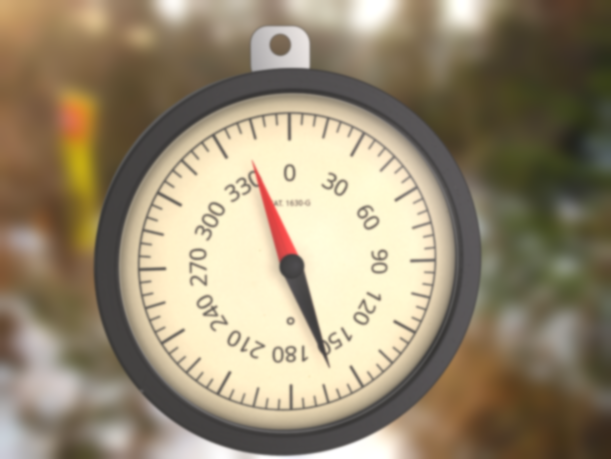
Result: 340°
